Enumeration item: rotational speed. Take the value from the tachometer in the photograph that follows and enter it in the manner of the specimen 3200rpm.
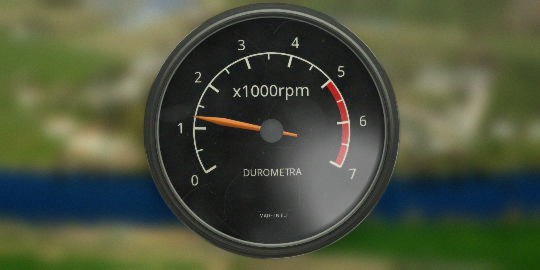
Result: 1250rpm
